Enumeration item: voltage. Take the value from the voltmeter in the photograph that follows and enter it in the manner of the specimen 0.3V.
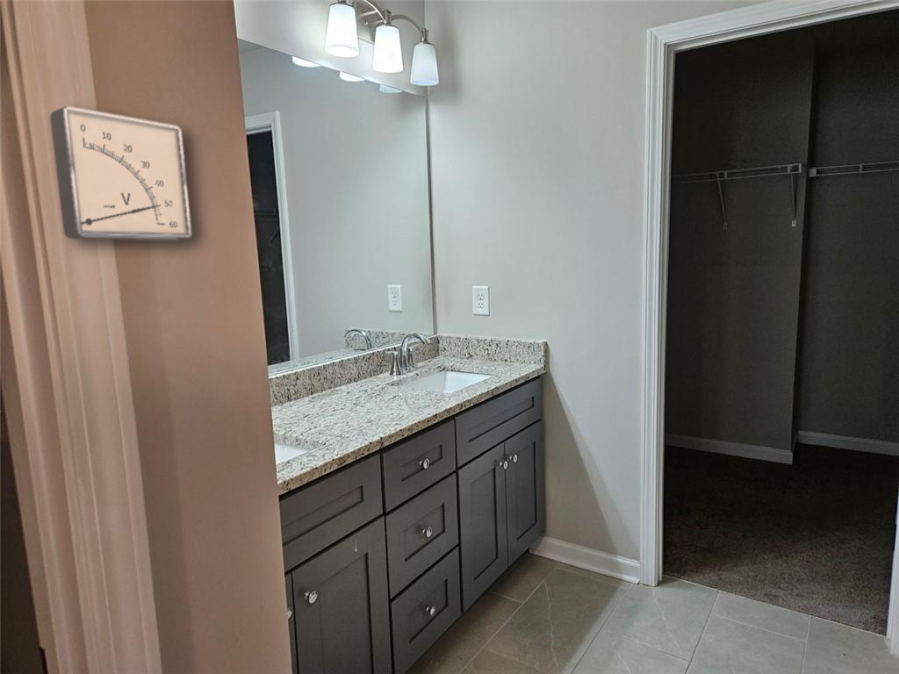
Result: 50V
